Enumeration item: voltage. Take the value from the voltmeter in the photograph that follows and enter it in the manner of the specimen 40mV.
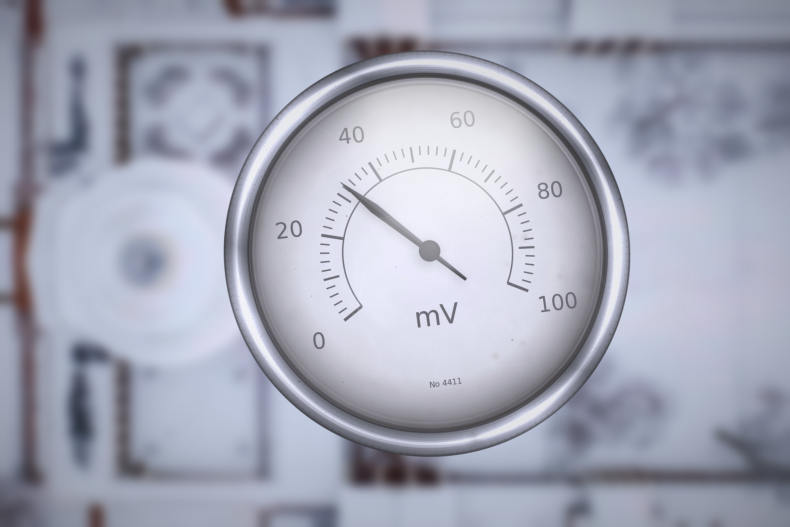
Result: 32mV
